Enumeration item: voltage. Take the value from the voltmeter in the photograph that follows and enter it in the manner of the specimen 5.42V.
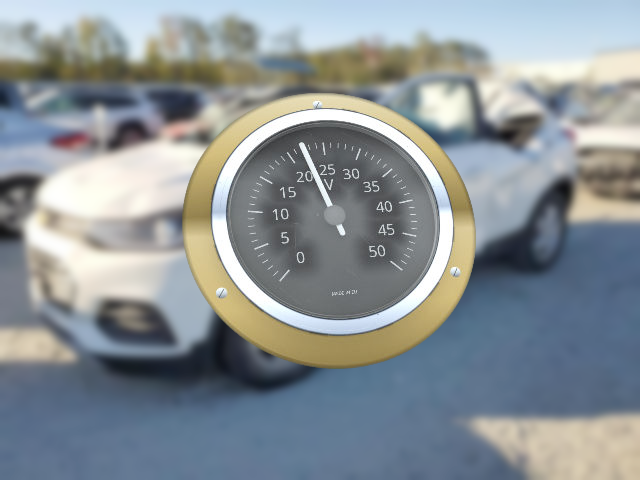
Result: 22V
